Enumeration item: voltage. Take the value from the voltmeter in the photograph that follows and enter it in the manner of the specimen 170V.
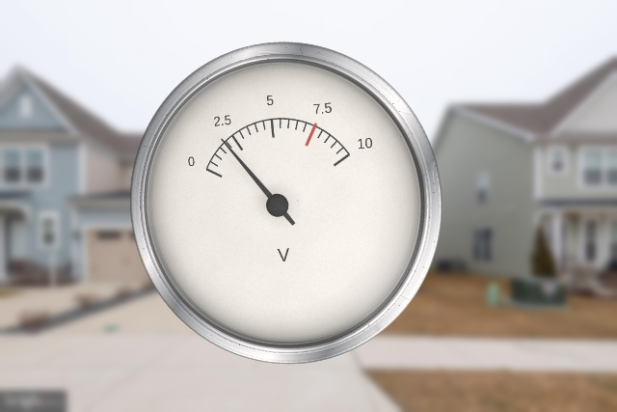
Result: 2V
